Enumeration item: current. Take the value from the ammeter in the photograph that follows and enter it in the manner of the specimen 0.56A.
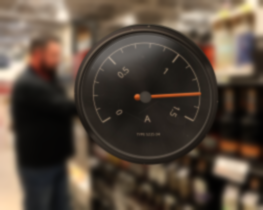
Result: 1.3A
